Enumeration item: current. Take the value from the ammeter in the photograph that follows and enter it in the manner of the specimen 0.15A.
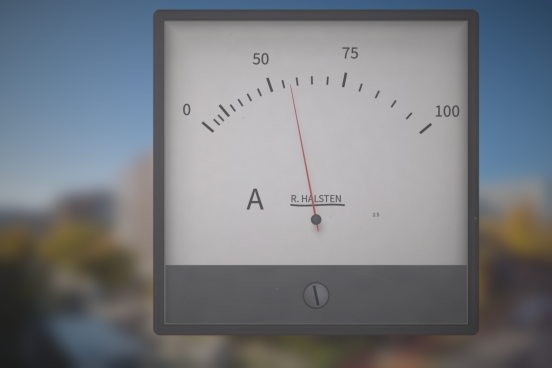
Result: 57.5A
